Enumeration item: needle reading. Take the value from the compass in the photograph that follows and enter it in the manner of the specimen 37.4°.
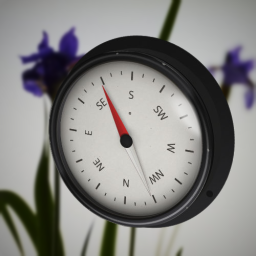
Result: 150°
